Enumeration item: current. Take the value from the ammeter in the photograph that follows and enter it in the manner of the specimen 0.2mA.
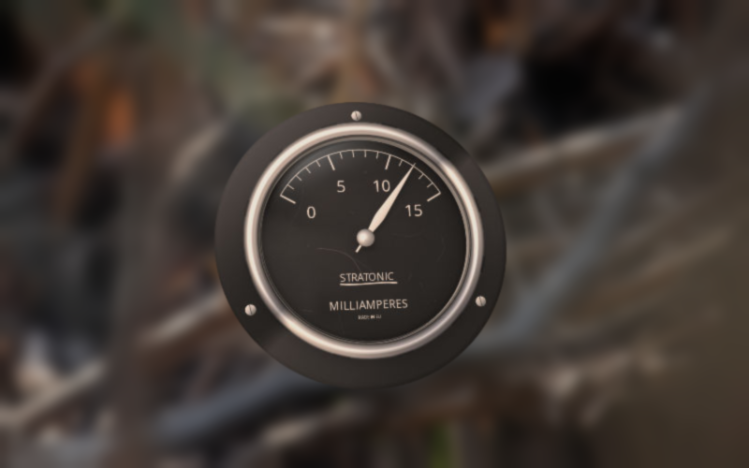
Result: 12mA
